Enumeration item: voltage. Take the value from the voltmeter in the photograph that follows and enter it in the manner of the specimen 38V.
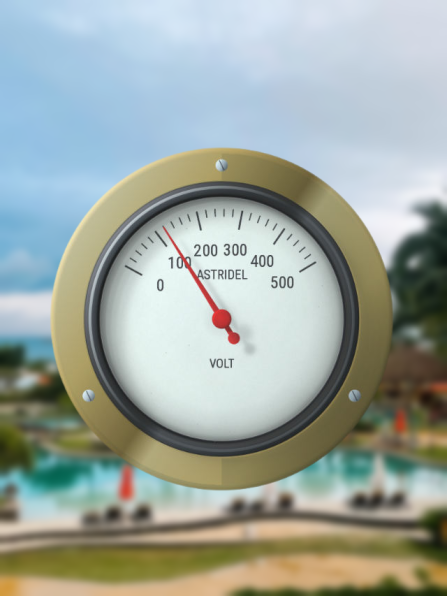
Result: 120V
